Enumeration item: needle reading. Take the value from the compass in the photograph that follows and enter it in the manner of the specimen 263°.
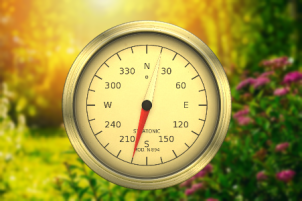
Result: 195°
